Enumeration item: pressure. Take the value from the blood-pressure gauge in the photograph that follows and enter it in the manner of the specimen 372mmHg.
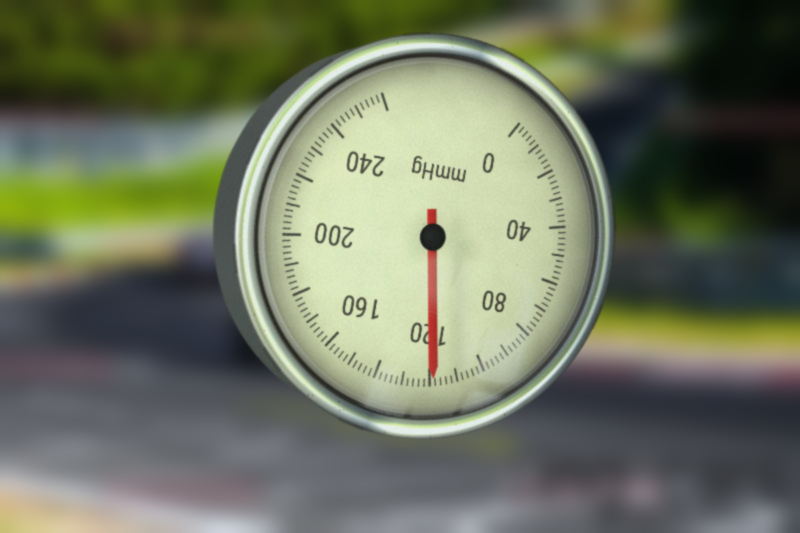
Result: 120mmHg
